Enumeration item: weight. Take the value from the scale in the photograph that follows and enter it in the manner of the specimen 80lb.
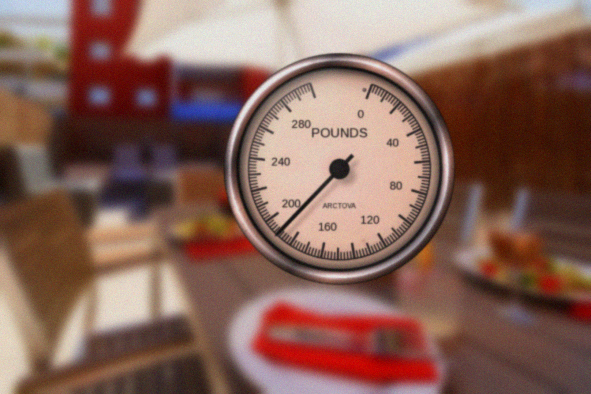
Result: 190lb
